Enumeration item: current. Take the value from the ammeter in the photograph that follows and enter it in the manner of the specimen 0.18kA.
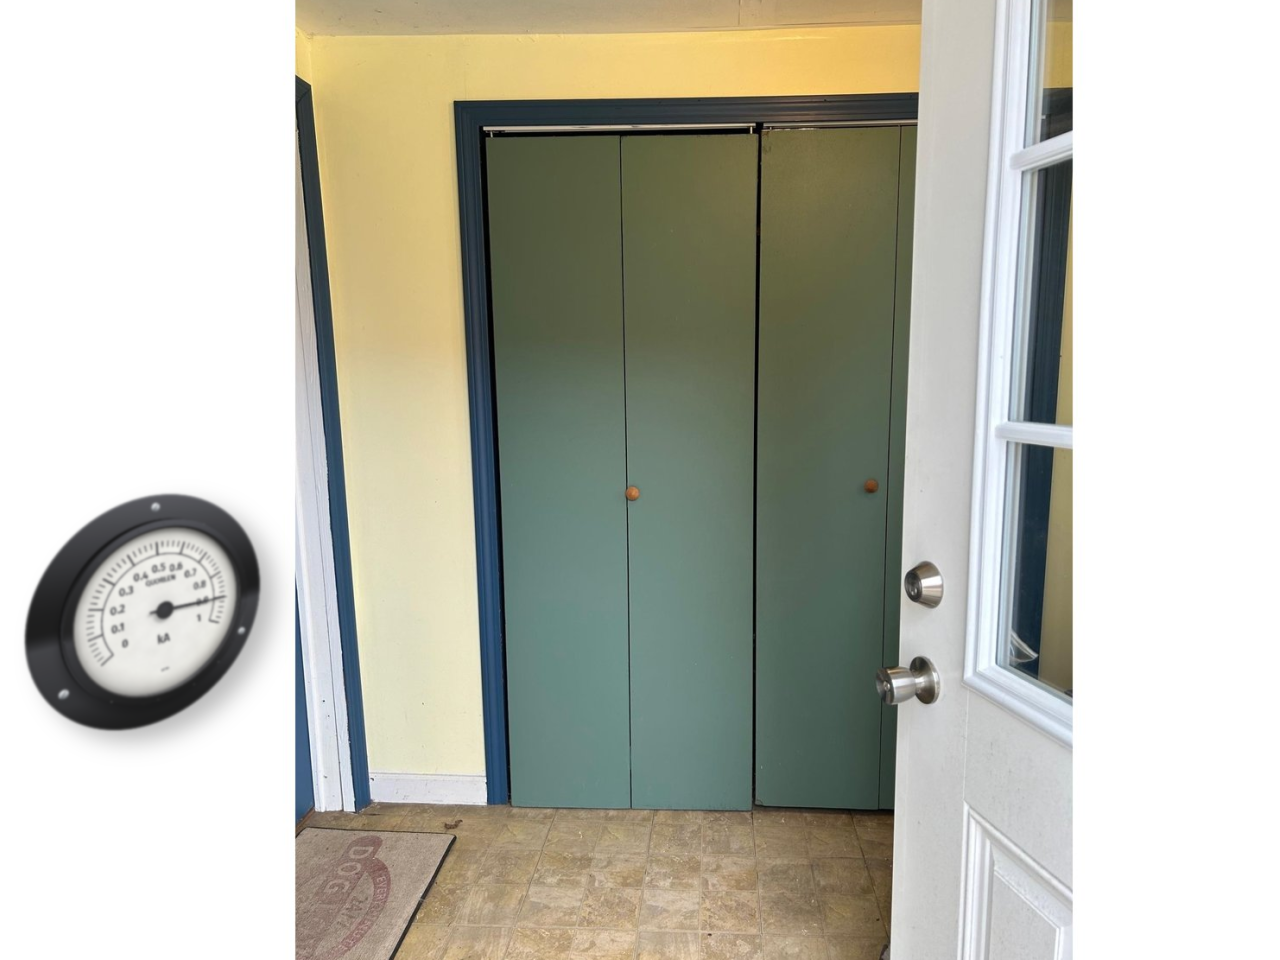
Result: 0.9kA
